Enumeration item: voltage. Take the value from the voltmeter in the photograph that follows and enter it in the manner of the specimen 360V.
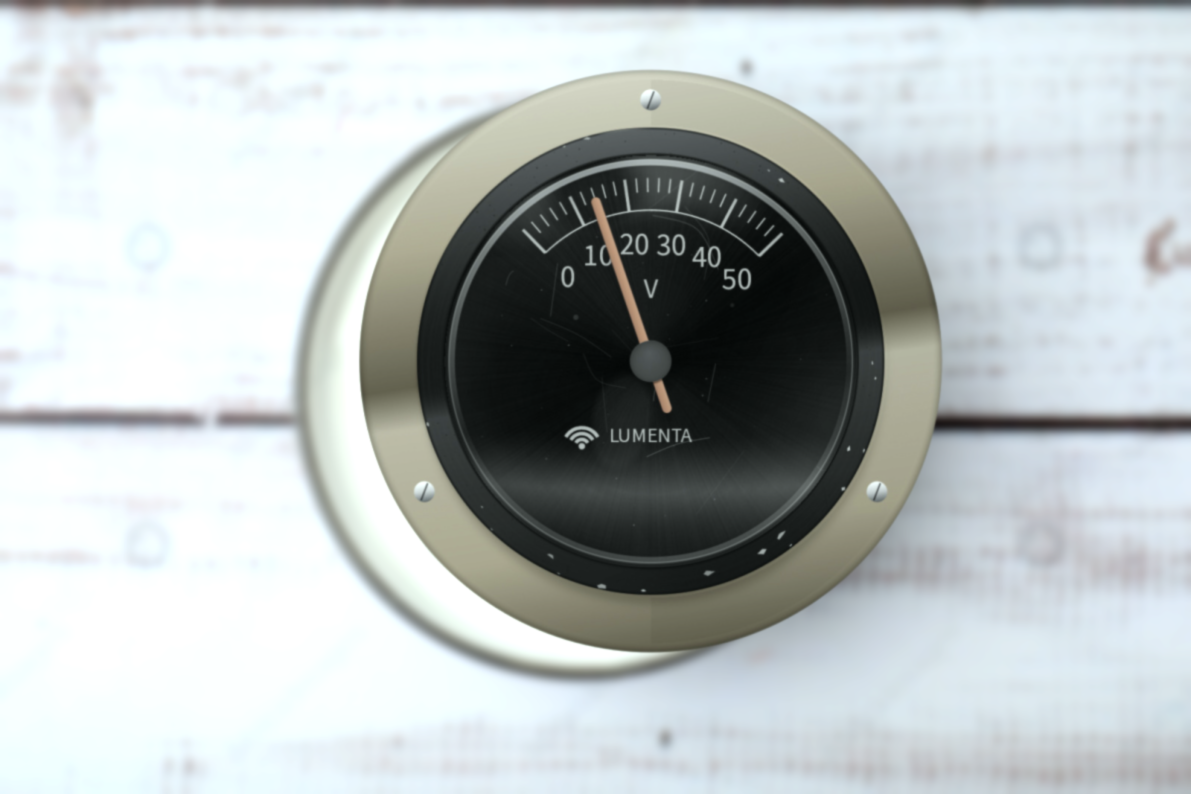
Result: 14V
